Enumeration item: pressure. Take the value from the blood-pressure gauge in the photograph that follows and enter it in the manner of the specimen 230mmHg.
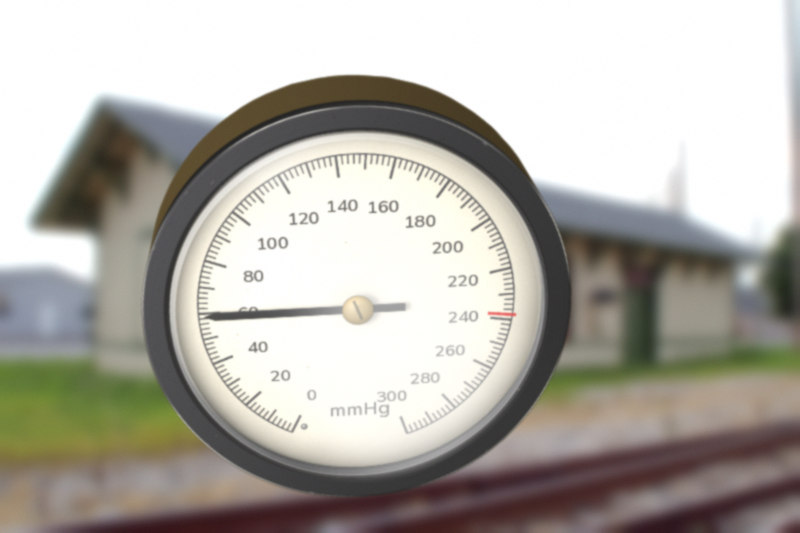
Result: 60mmHg
